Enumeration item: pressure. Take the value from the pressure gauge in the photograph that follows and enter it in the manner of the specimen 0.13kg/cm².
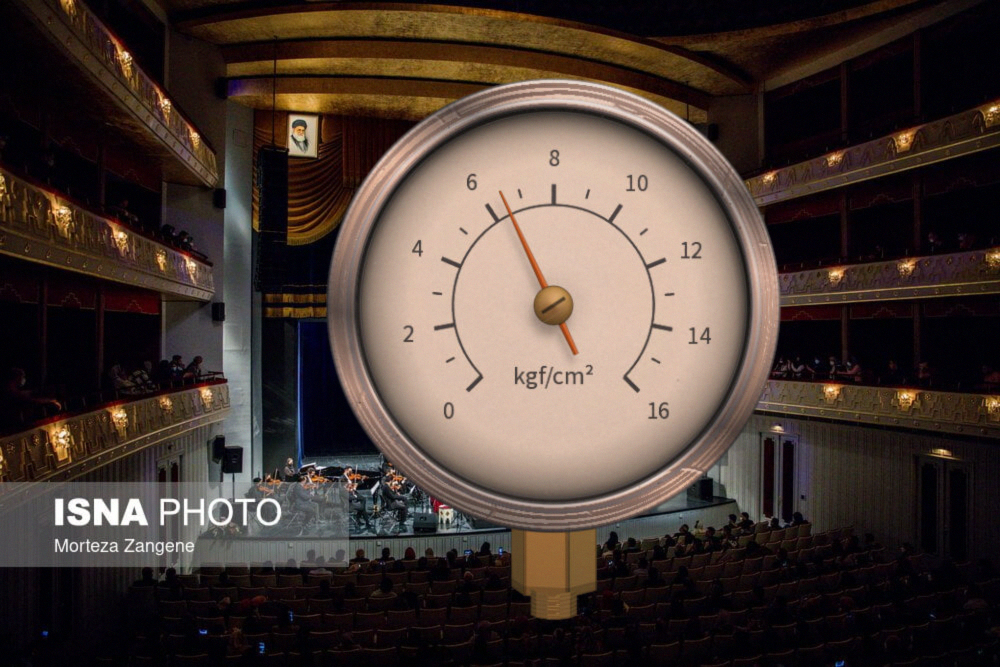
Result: 6.5kg/cm²
